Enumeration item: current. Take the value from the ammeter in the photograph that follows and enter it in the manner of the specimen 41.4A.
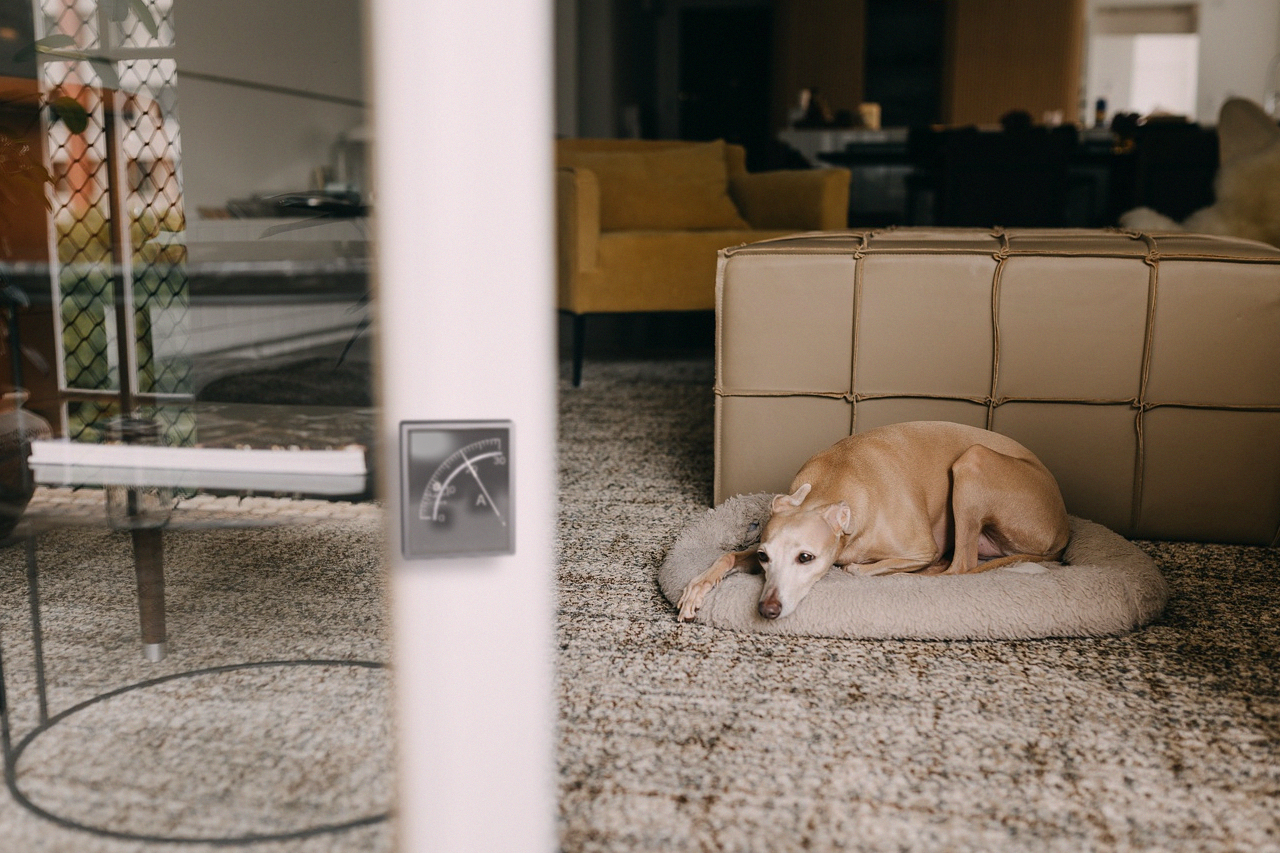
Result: 20A
